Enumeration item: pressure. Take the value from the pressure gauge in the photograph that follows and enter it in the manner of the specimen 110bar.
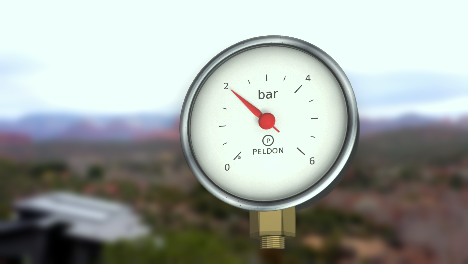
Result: 2bar
